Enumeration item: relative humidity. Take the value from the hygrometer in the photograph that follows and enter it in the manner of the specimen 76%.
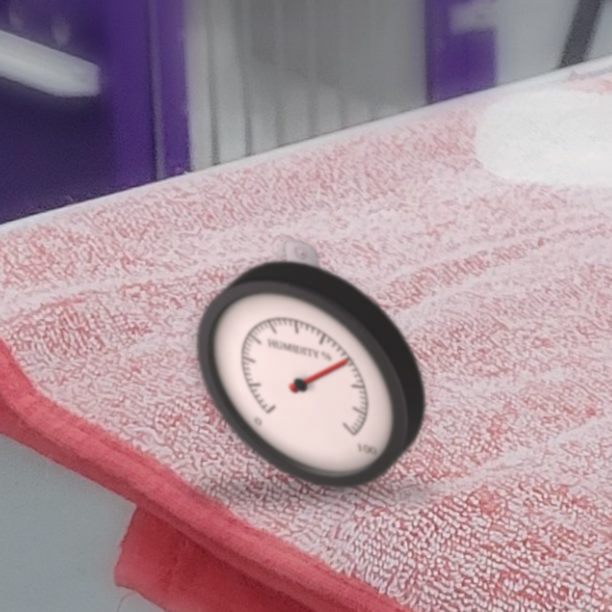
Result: 70%
